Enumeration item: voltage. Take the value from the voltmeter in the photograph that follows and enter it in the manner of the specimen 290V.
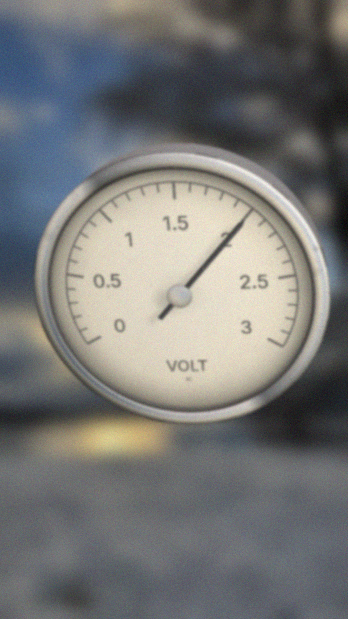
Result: 2V
